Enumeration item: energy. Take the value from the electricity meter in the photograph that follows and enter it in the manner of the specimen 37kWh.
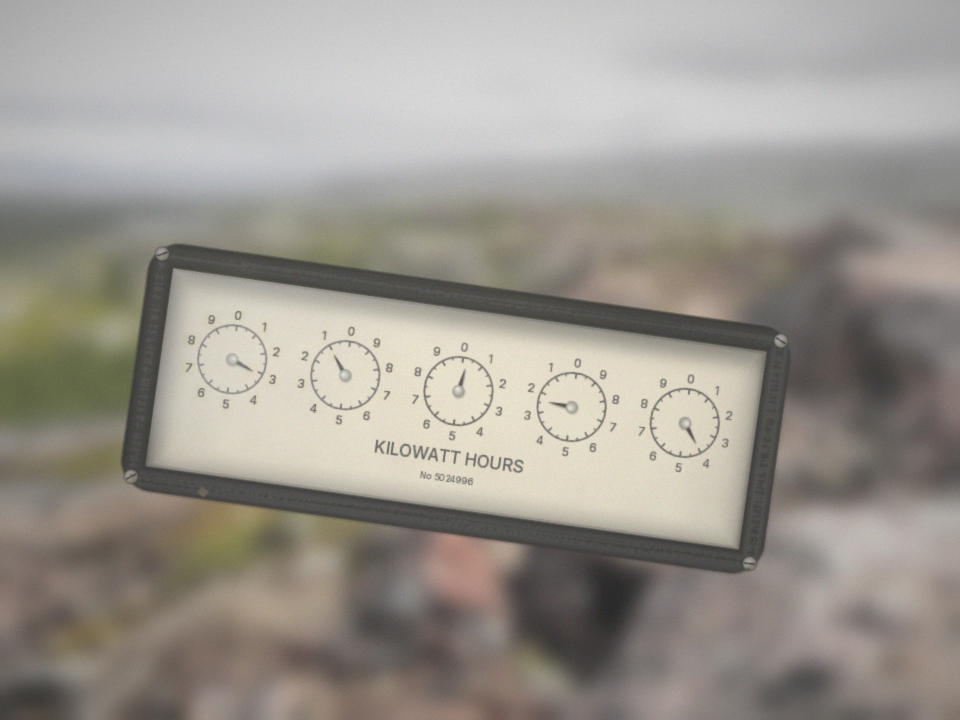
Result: 31024kWh
